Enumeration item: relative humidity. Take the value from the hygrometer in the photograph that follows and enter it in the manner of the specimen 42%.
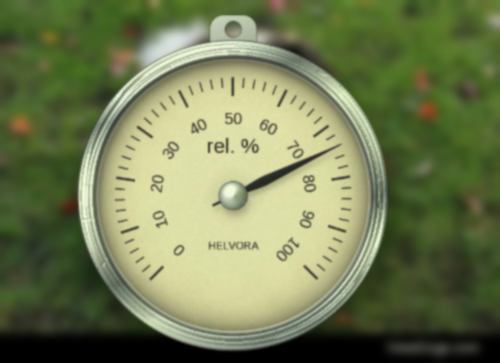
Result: 74%
